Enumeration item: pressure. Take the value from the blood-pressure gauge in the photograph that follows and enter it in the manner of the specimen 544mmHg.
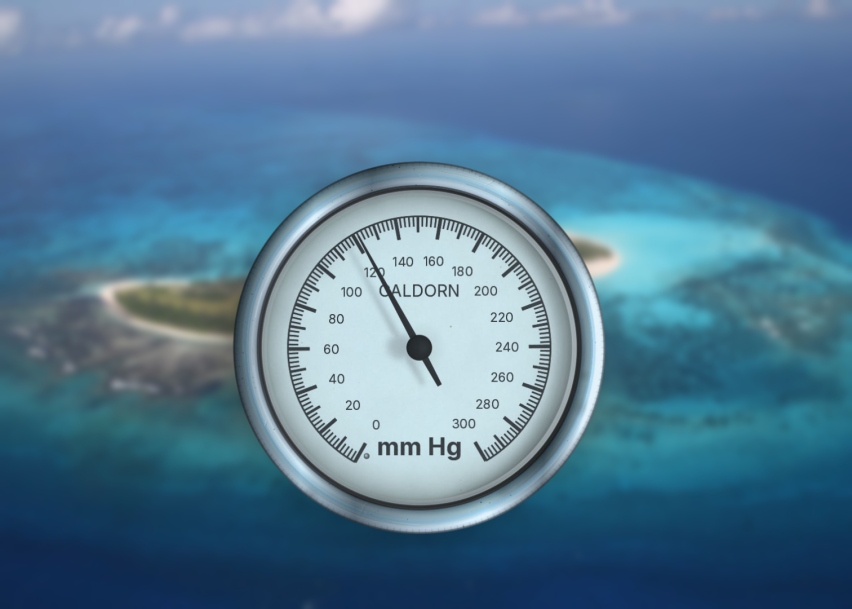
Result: 122mmHg
